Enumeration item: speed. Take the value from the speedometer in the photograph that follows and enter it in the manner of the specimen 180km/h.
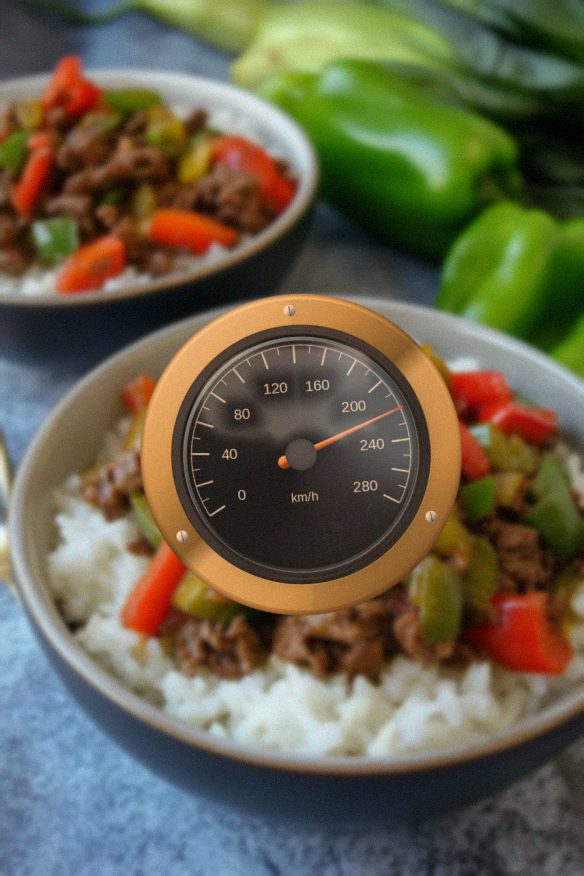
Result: 220km/h
